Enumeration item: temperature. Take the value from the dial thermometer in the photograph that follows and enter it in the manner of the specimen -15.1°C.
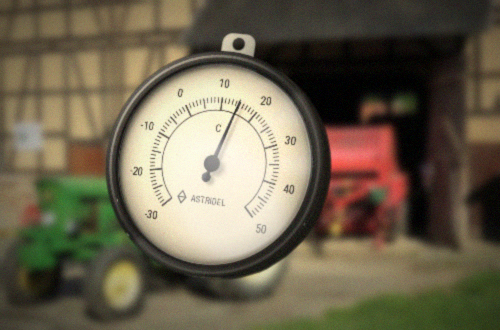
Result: 15°C
